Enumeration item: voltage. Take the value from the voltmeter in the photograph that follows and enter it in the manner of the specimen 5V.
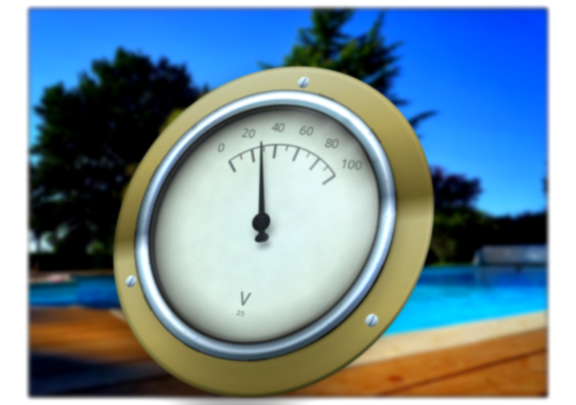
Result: 30V
